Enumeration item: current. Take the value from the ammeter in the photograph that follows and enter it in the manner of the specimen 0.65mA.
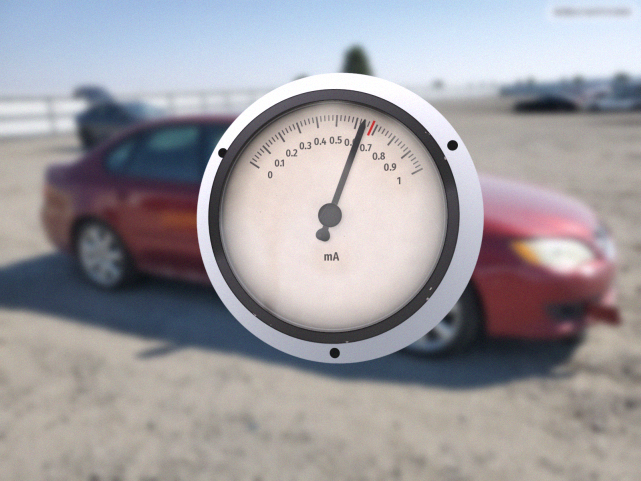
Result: 0.64mA
